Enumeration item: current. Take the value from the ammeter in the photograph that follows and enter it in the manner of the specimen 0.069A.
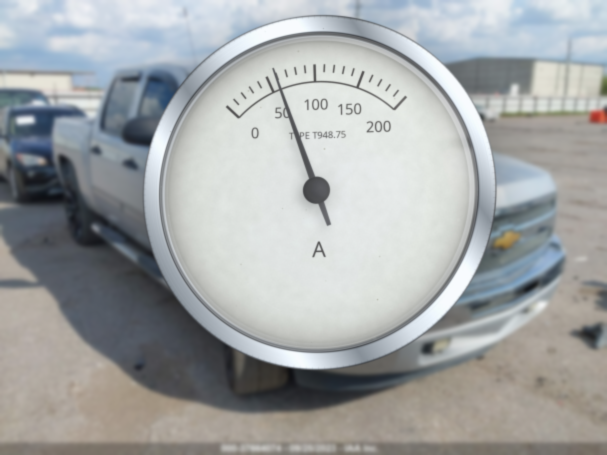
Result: 60A
